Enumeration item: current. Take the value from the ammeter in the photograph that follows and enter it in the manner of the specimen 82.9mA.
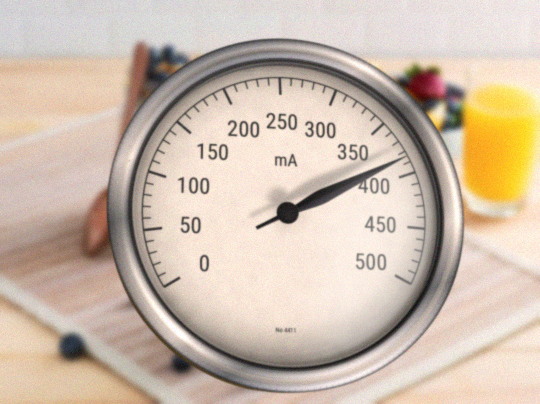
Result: 385mA
